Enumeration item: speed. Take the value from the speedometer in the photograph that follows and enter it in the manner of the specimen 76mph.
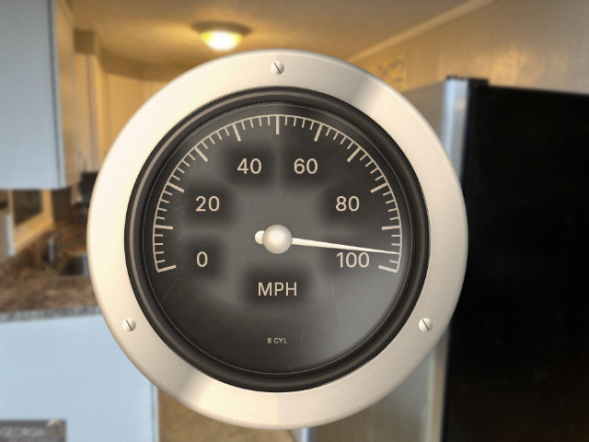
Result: 96mph
